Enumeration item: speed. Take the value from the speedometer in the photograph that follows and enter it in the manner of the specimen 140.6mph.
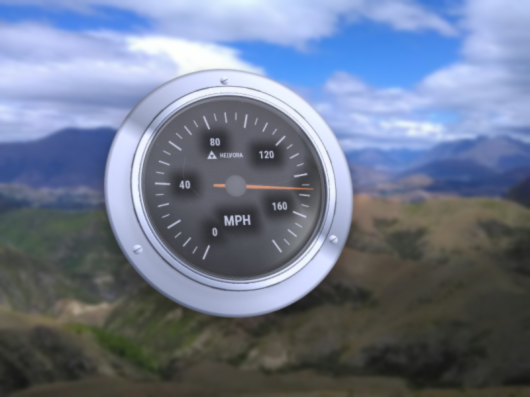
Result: 147.5mph
